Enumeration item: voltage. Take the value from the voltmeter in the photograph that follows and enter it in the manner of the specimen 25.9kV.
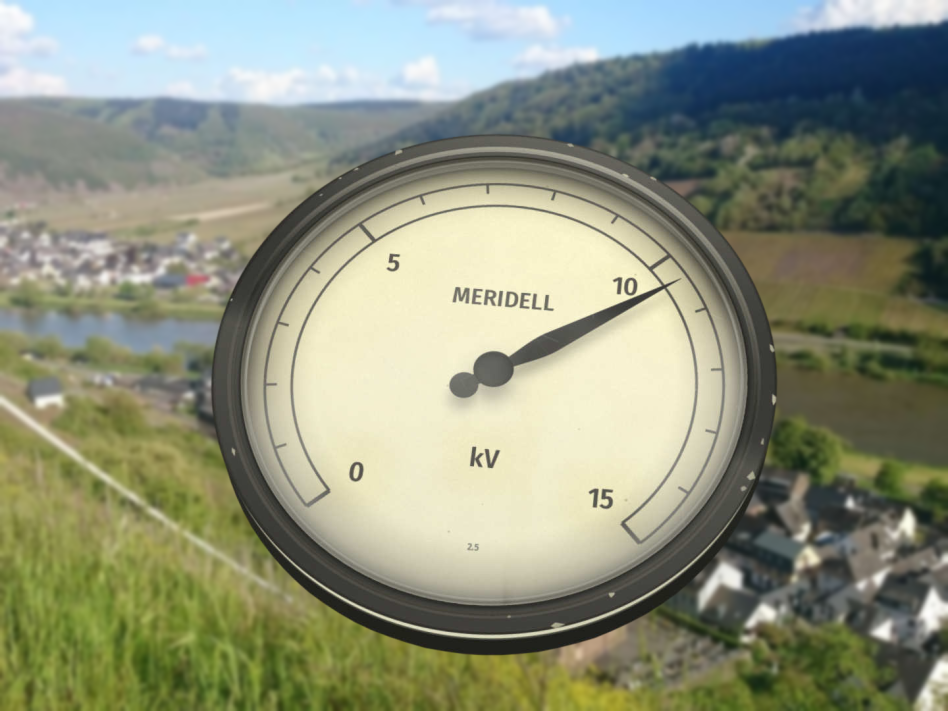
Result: 10.5kV
